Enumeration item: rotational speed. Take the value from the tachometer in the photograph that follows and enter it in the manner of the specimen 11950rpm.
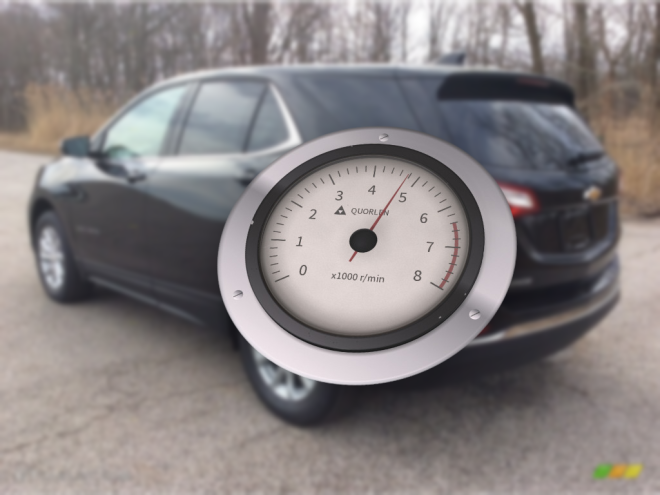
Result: 4800rpm
